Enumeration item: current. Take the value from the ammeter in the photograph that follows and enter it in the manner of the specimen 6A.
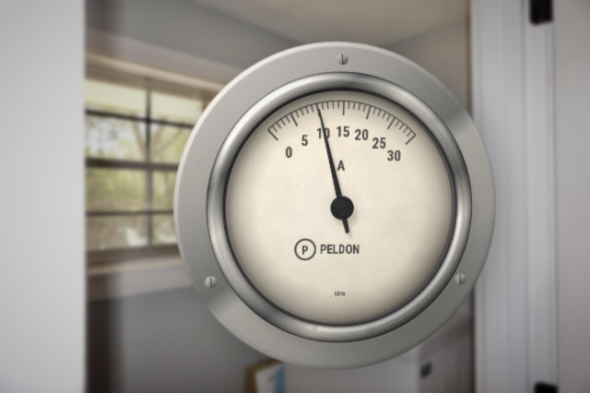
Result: 10A
